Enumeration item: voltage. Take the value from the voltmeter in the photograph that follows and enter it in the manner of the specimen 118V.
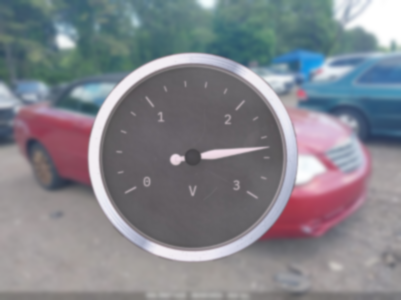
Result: 2.5V
